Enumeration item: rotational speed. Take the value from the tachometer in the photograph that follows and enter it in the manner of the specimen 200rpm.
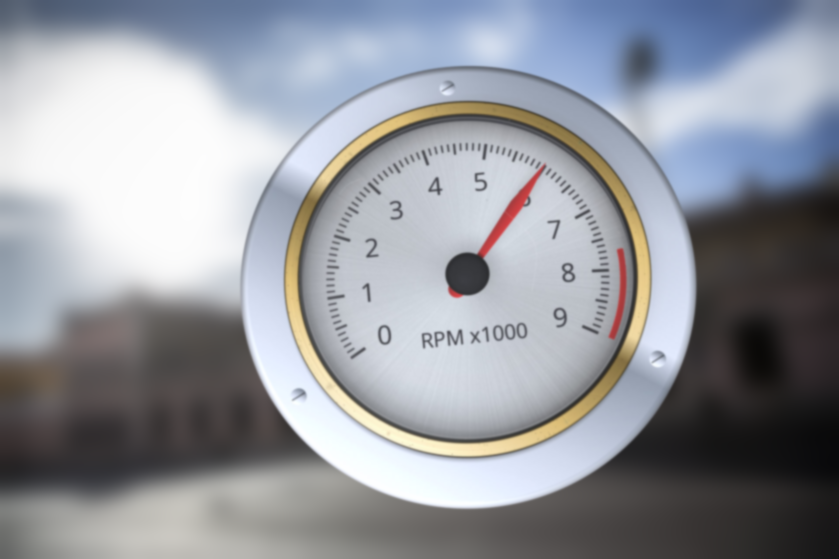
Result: 6000rpm
